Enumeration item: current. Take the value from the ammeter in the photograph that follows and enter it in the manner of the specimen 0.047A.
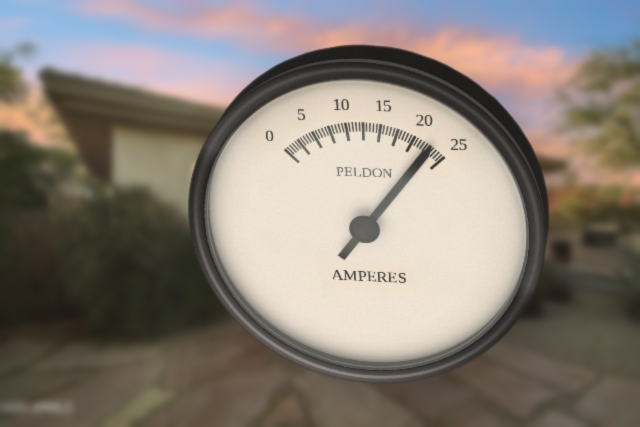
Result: 22.5A
